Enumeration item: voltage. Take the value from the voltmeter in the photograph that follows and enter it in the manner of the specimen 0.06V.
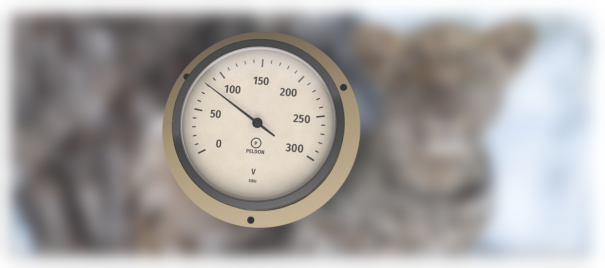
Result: 80V
